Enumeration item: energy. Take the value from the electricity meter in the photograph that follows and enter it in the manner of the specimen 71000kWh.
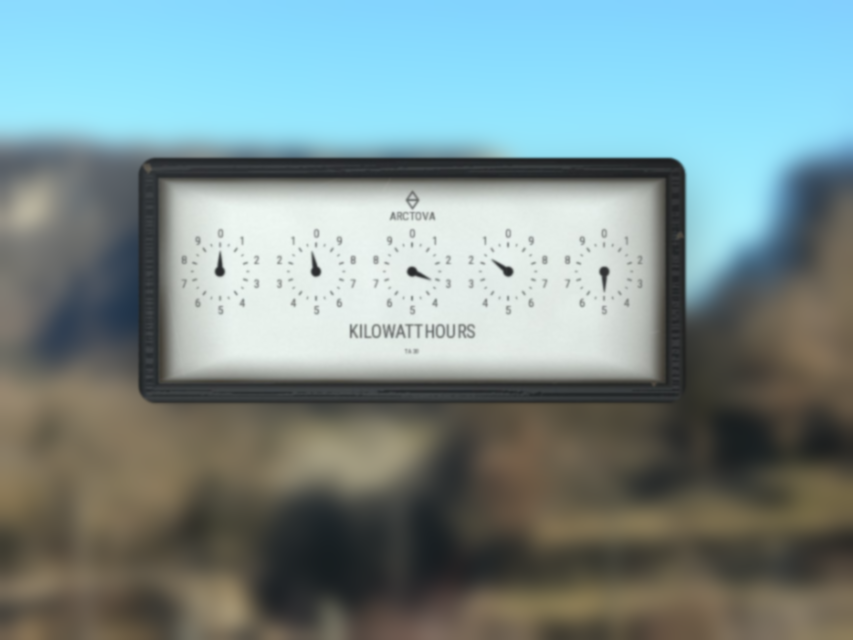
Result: 315kWh
